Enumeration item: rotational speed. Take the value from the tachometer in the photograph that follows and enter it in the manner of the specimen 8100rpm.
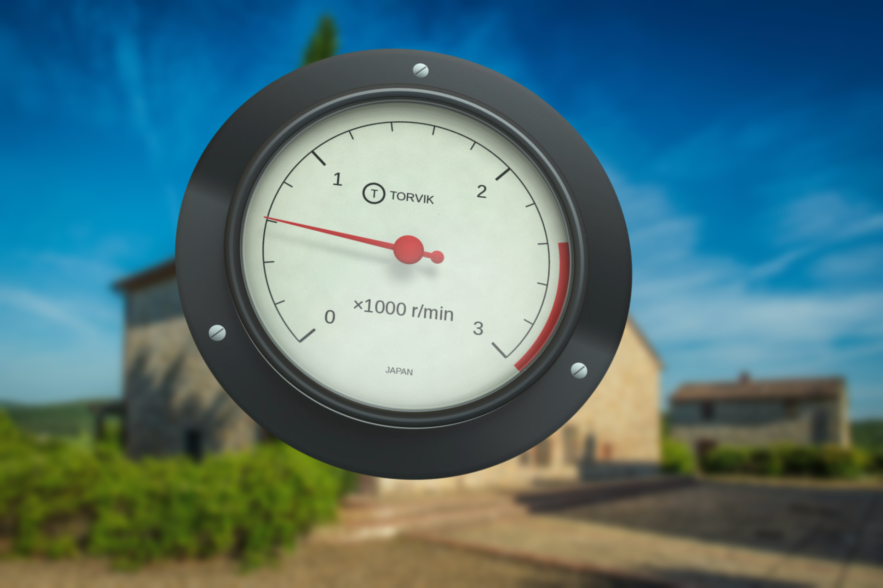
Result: 600rpm
